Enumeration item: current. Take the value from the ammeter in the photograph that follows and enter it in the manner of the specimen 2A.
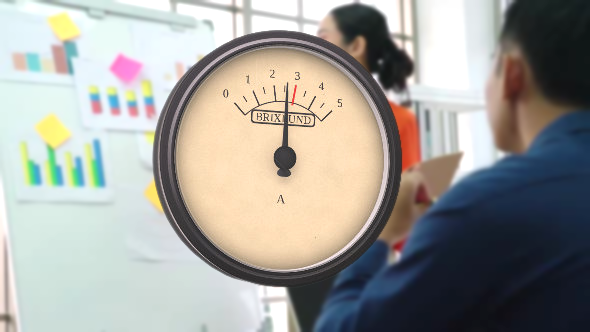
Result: 2.5A
